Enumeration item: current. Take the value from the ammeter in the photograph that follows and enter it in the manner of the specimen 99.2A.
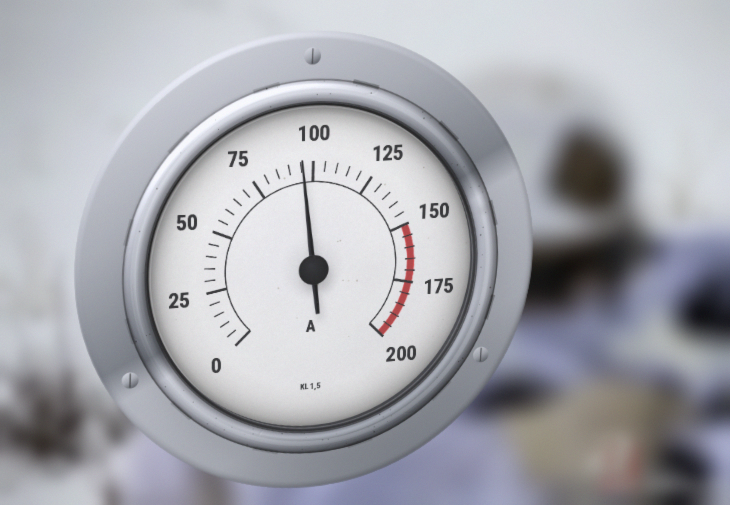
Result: 95A
